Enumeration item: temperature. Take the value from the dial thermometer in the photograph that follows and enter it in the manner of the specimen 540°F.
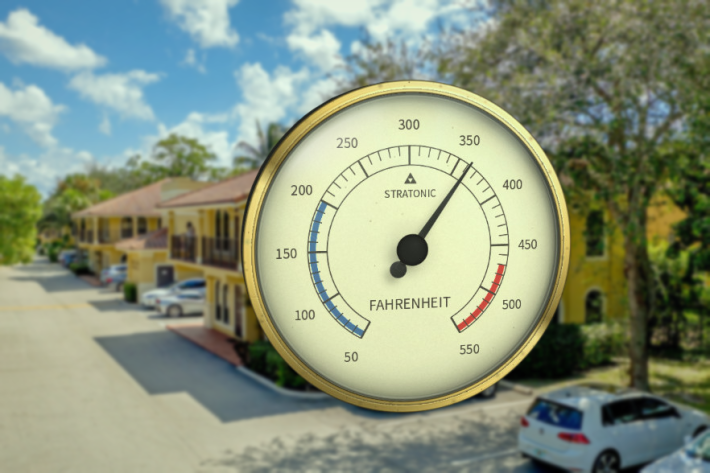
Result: 360°F
